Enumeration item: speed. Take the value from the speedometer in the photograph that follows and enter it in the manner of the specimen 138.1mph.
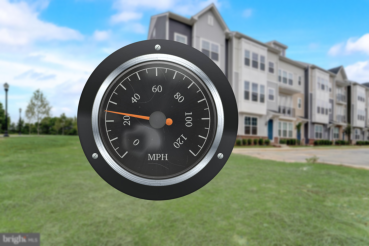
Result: 25mph
